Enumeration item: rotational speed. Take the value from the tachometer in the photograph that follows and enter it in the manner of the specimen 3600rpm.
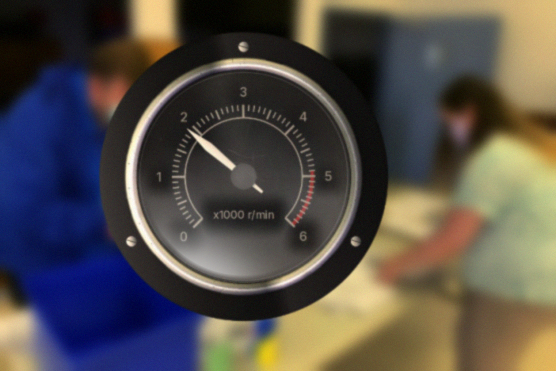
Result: 1900rpm
